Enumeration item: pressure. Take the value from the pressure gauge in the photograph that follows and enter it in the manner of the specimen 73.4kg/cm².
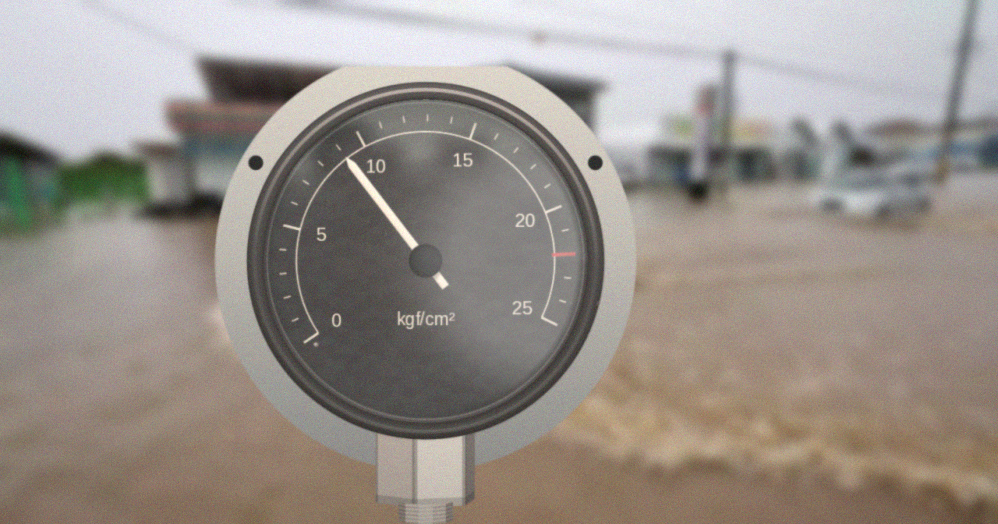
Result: 9kg/cm²
